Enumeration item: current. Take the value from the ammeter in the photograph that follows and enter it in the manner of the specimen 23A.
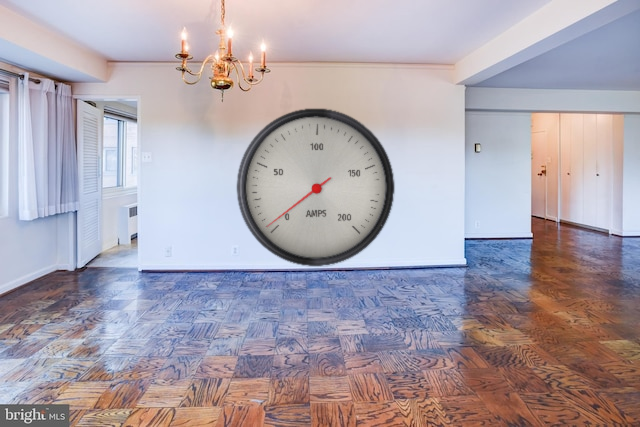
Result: 5A
